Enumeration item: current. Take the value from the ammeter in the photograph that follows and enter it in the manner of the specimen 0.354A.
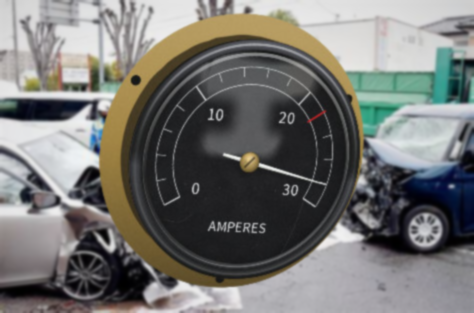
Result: 28A
